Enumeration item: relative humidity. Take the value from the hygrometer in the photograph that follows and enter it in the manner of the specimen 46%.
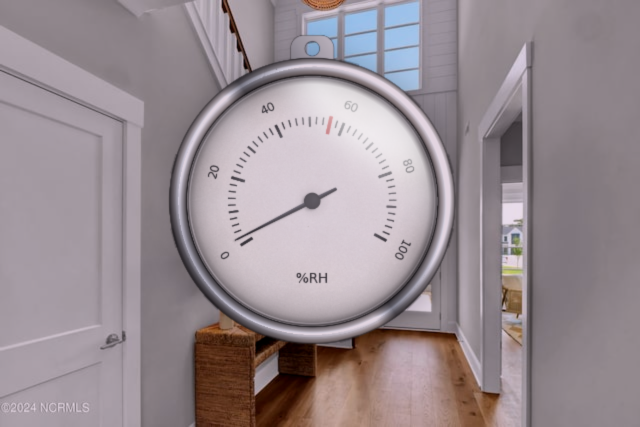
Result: 2%
